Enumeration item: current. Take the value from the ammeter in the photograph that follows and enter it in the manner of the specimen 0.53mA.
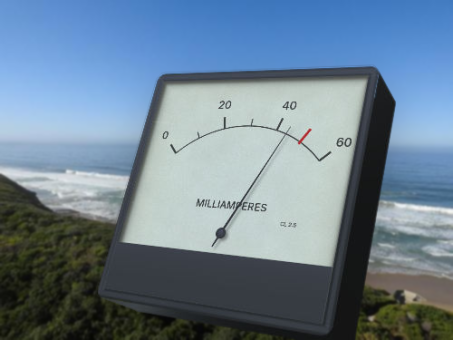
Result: 45mA
